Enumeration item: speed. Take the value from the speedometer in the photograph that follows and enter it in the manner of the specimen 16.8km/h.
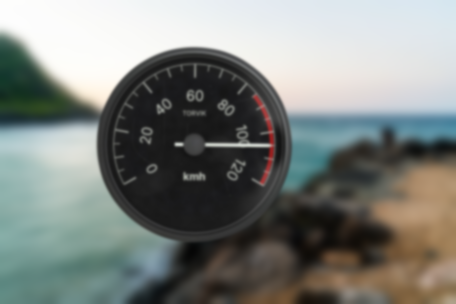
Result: 105km/h
